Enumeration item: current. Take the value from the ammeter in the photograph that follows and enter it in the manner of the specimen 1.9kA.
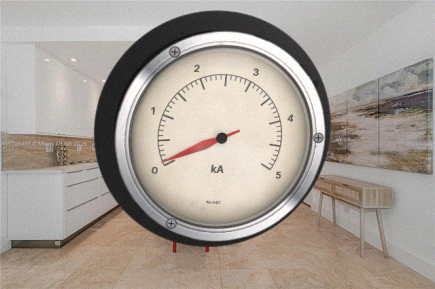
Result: 0.1kA
